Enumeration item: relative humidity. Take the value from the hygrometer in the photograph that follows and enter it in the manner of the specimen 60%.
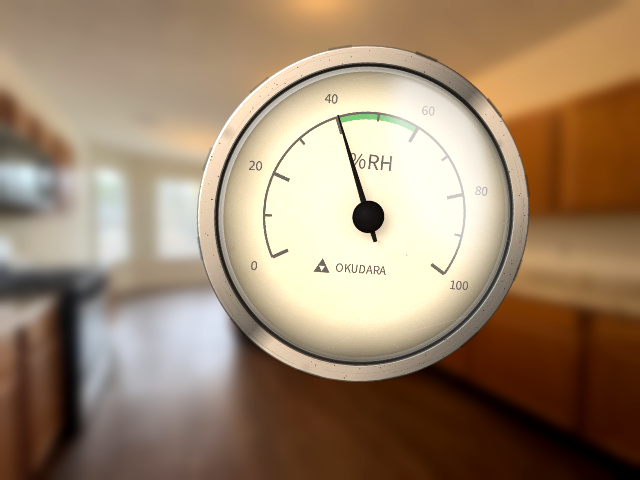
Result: 40%
